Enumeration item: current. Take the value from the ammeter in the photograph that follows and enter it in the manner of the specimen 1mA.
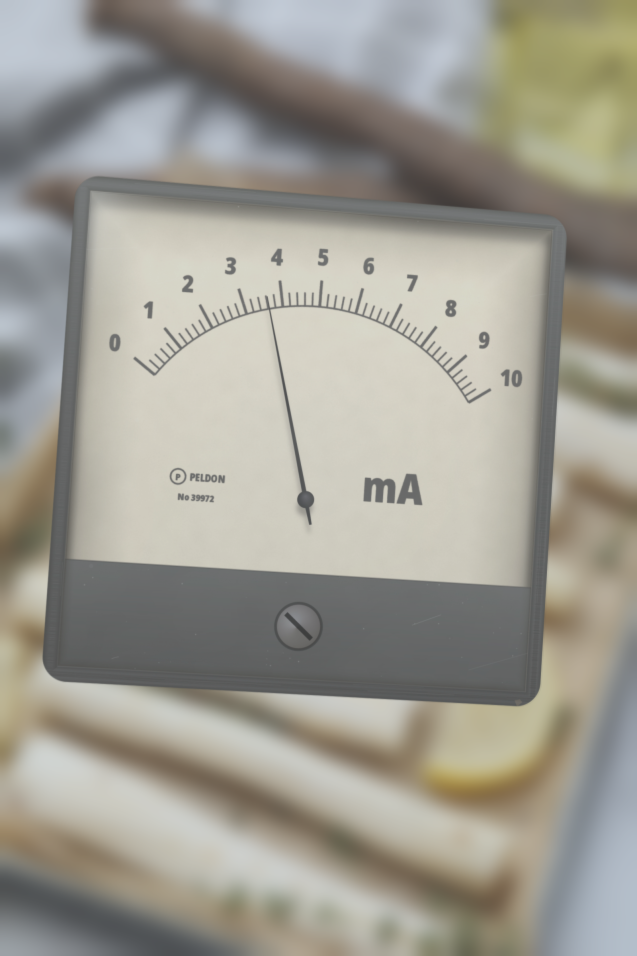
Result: 3.6mA
